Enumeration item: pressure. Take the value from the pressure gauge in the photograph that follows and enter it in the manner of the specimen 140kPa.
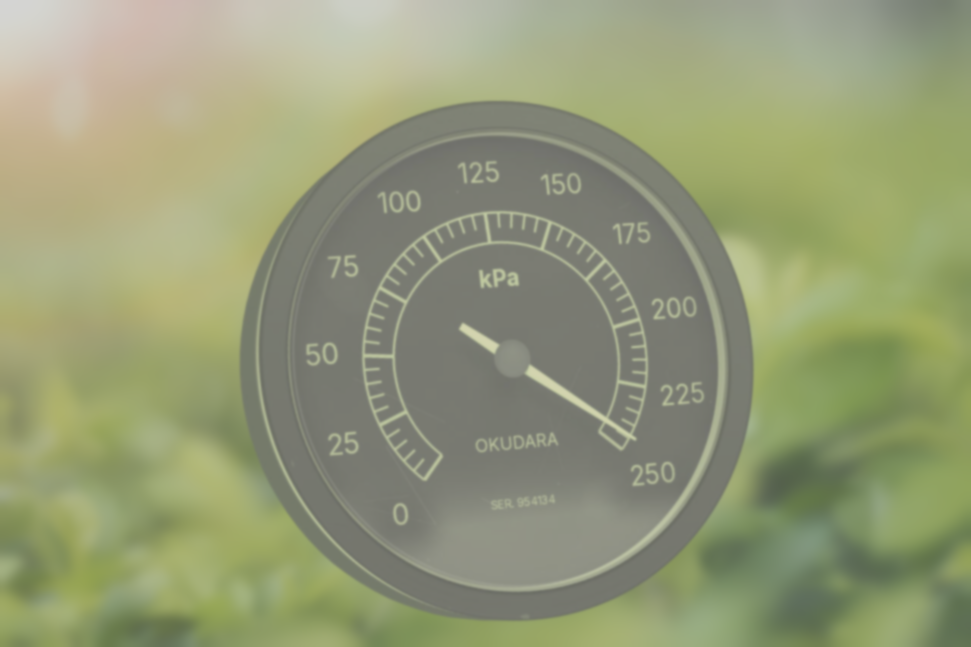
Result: 245kPa
